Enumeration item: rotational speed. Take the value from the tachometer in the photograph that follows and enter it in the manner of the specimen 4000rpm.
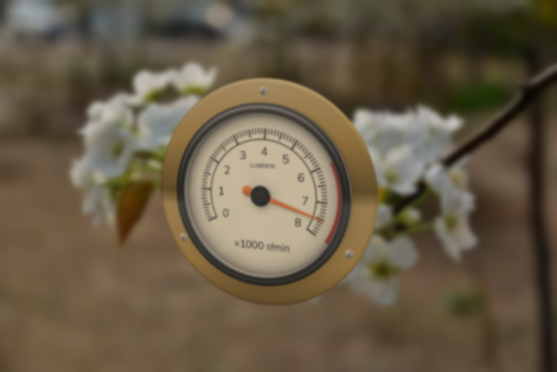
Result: 7500rpm
